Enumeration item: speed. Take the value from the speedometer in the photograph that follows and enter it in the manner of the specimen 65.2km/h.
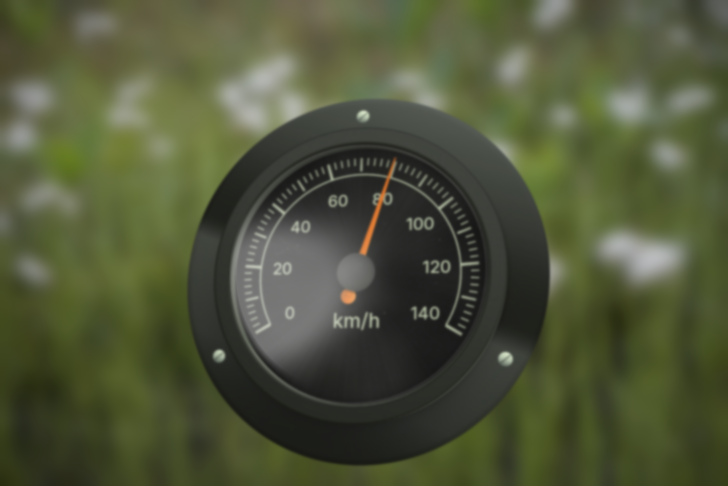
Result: 80km/h
